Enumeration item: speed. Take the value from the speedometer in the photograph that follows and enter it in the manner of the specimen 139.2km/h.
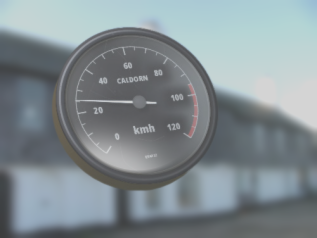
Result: 25km/h
